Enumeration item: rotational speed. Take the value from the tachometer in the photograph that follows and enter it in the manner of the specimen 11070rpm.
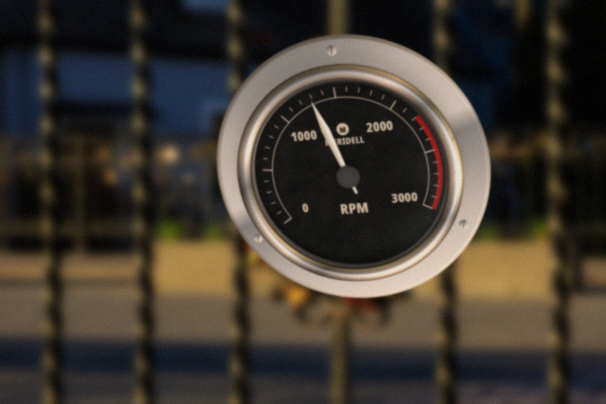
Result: 1300rpm
